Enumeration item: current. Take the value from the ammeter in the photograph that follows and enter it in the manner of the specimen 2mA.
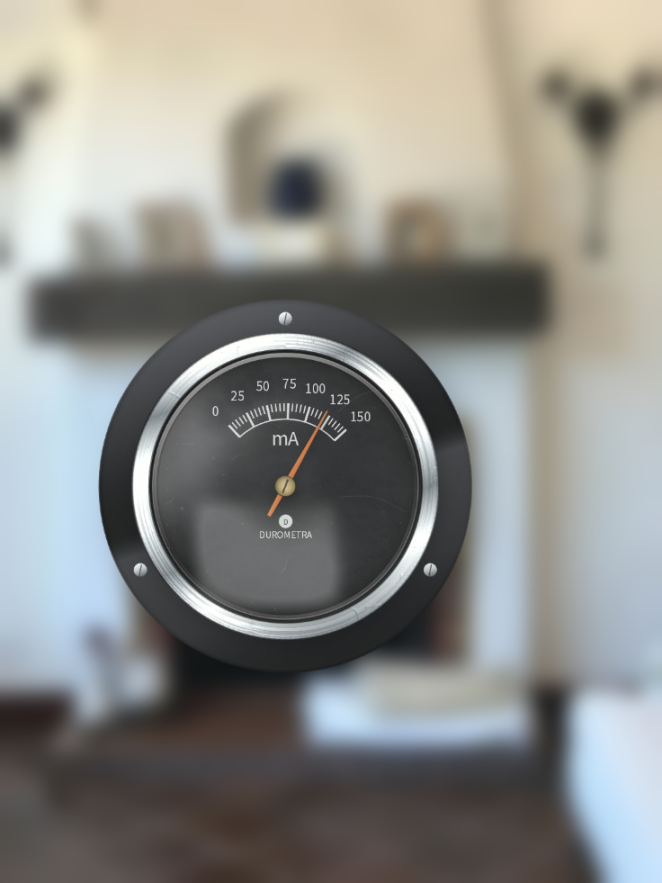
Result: 120mA
